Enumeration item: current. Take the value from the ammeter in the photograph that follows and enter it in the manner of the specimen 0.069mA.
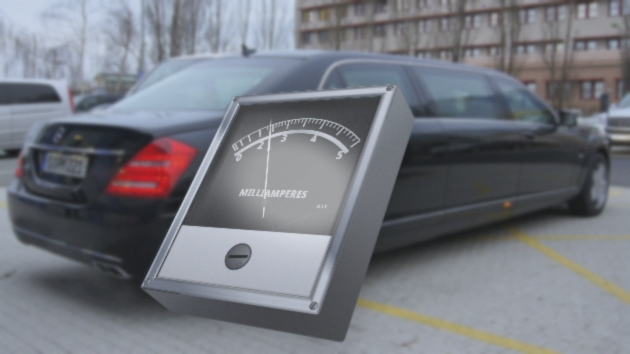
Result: 2.5mA
